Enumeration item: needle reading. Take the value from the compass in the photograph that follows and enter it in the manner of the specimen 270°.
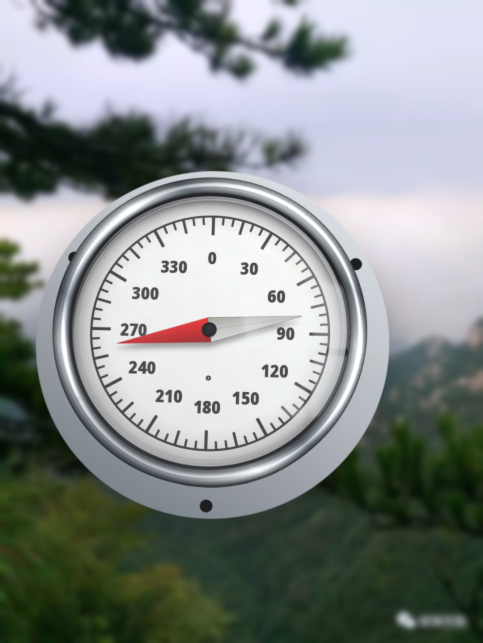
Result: 260°
